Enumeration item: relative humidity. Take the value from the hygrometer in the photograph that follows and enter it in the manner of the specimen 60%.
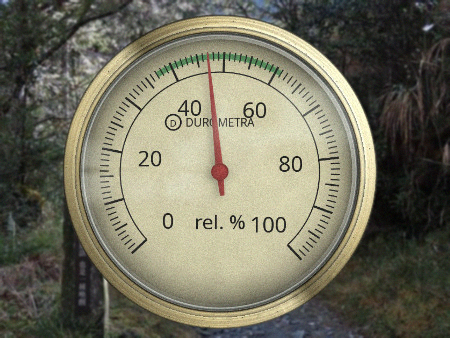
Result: 47%
